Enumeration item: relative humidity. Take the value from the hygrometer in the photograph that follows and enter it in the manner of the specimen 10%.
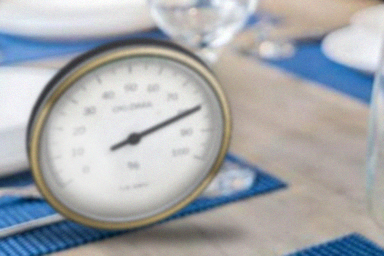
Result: 80%
